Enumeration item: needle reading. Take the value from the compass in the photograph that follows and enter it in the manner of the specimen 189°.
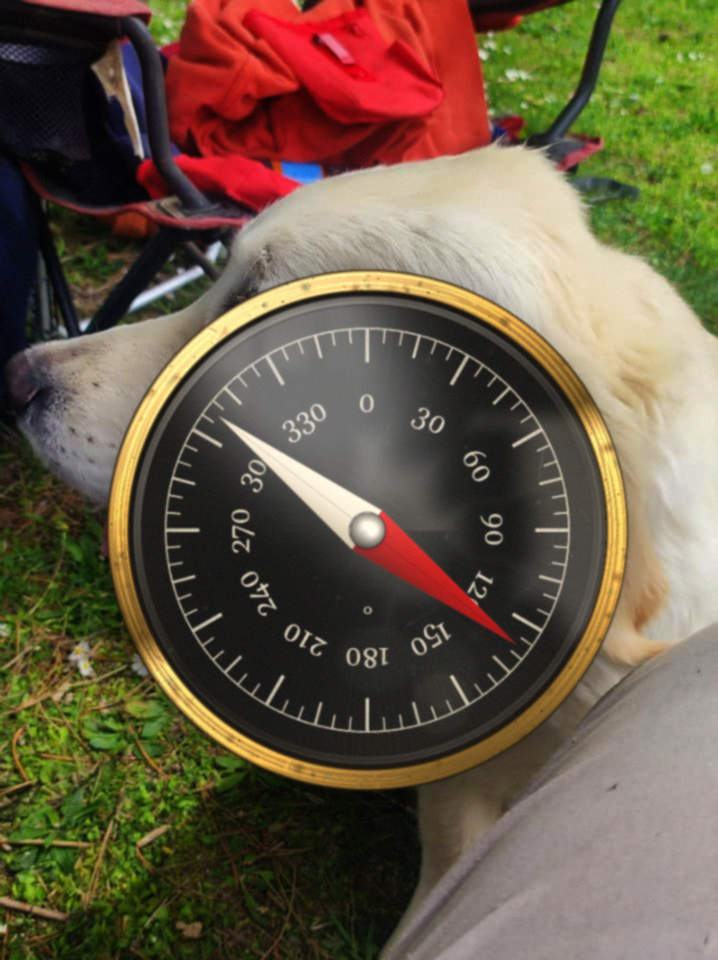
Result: 127.5°
